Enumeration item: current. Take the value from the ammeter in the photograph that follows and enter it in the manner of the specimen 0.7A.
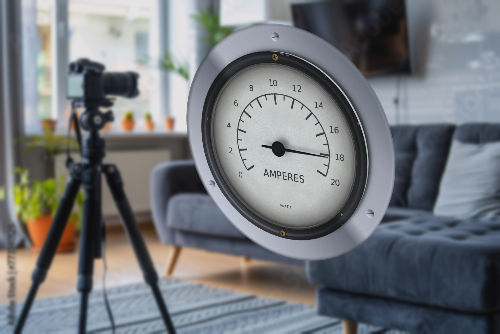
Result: 18A
